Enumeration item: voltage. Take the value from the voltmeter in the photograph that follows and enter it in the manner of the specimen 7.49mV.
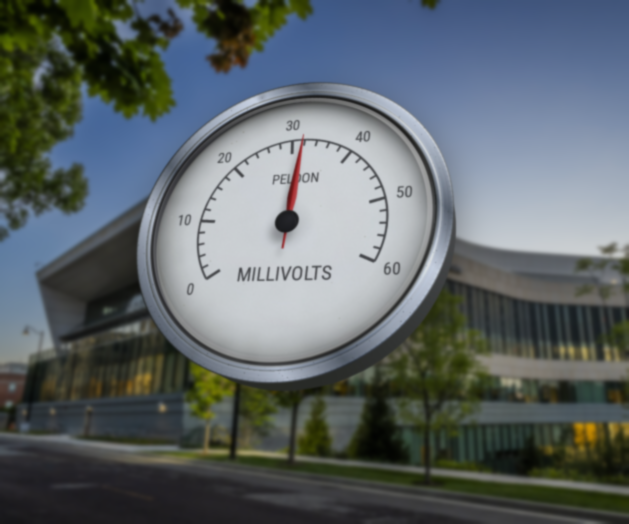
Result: 32mV
